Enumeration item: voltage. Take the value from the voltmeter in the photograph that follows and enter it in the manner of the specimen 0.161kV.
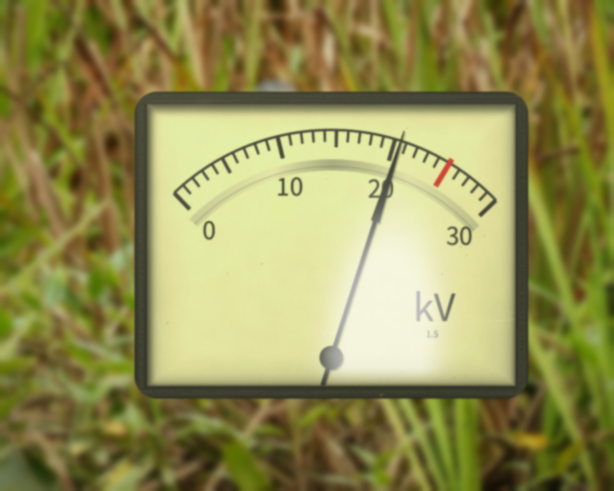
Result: 20.5kV
